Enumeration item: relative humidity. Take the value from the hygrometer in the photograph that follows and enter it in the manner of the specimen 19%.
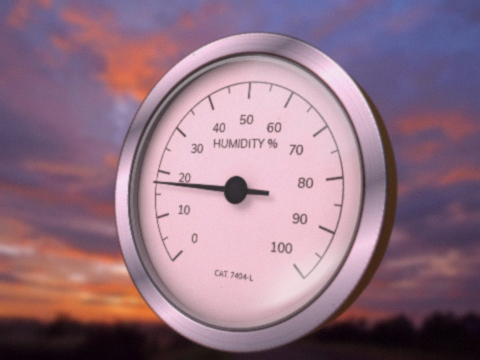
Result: 17.5%
